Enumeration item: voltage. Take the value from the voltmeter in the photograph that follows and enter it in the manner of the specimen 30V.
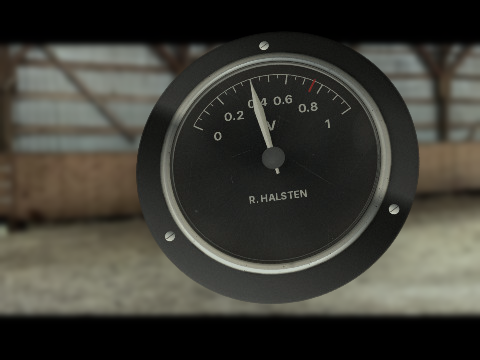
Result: 0.4V
